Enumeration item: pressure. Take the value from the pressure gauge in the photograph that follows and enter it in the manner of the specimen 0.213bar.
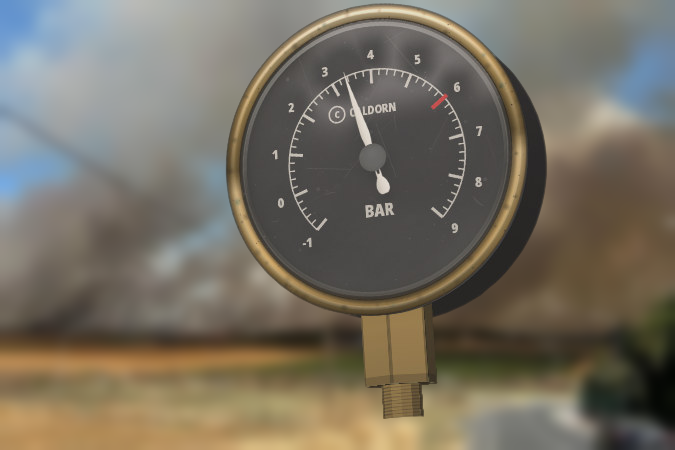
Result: 3.4bar
